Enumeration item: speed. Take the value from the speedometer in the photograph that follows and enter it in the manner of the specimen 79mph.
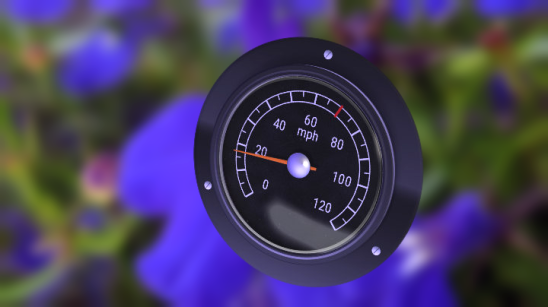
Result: 17.5mph
